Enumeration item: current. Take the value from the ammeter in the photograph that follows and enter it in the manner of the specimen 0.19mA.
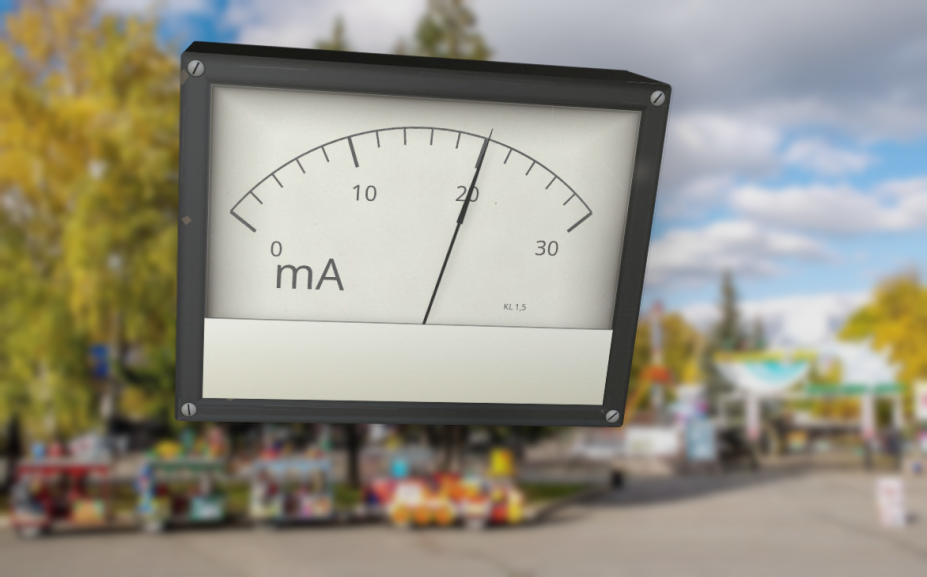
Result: 20mA
